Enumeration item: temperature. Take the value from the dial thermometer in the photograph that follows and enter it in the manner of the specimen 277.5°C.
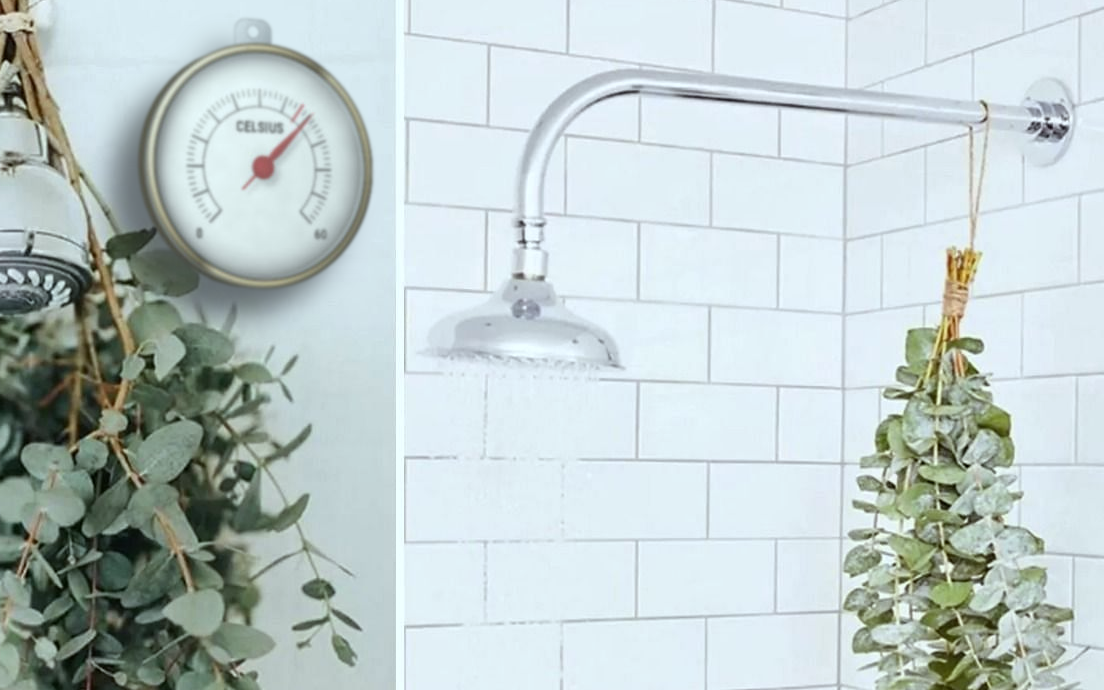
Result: 40°C
